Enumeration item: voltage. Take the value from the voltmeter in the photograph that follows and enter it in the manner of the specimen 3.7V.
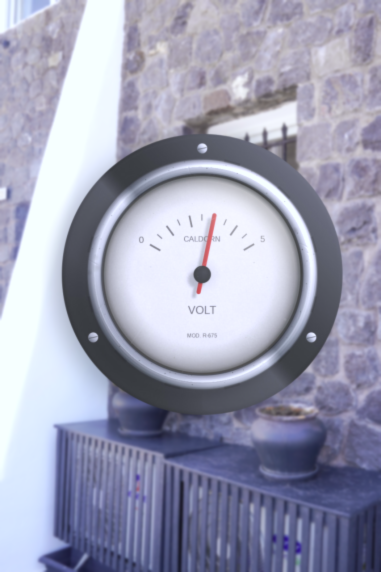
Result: 3V
